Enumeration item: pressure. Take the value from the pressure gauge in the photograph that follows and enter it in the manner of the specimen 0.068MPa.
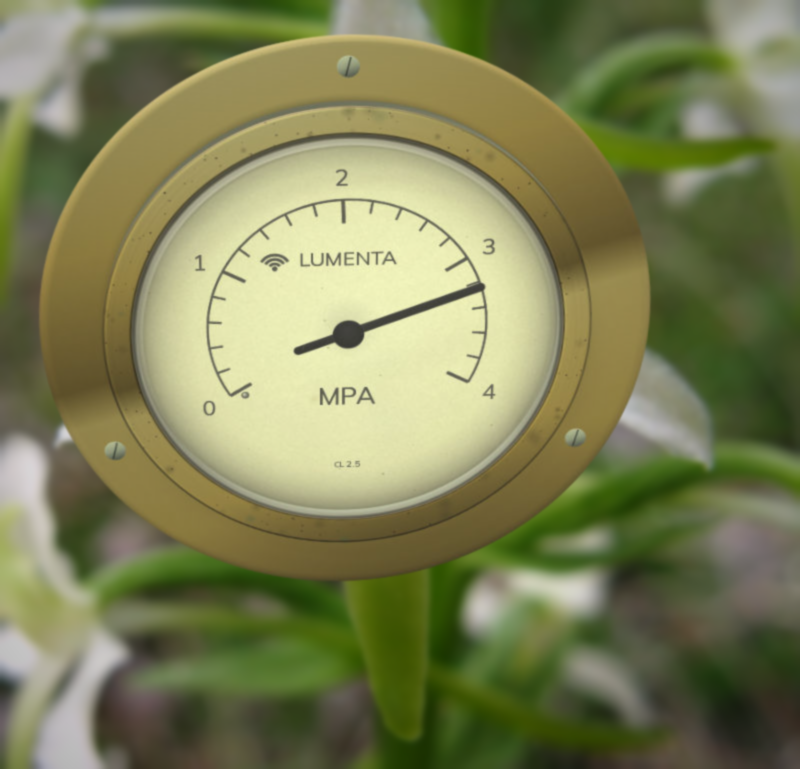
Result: 3.2MPa
